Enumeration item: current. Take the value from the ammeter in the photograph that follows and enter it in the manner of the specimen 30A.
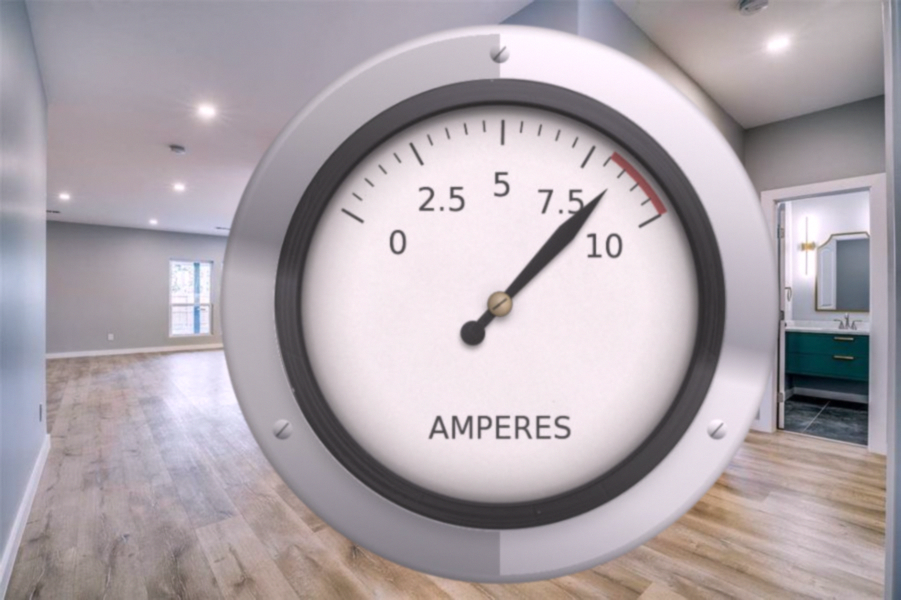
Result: 8.5A
